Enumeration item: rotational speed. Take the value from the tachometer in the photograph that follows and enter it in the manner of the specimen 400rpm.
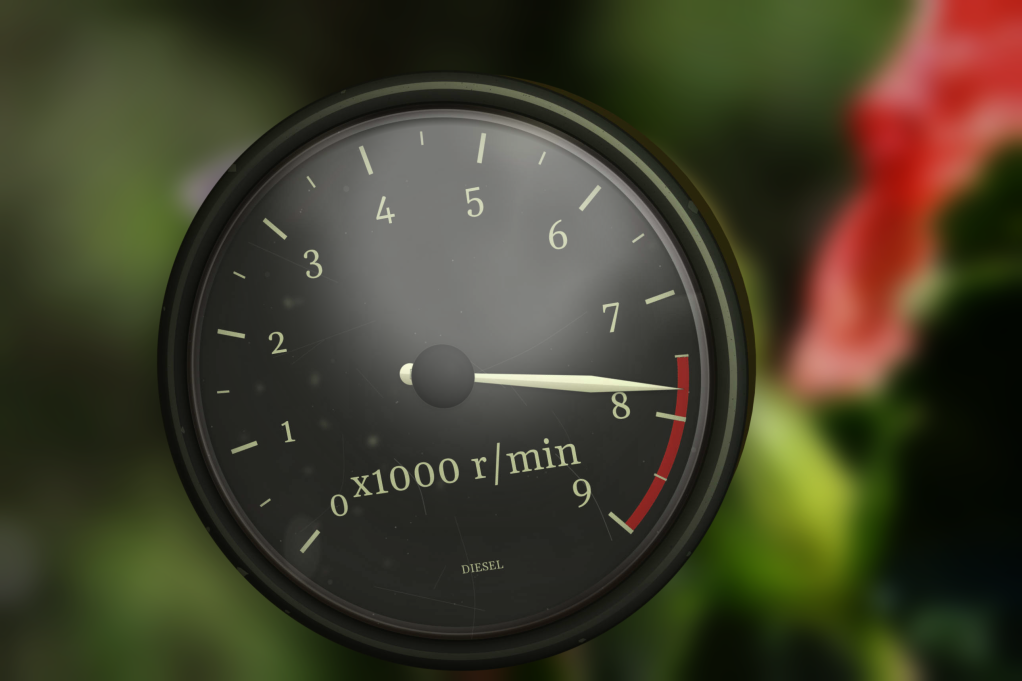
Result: 7750rpm
